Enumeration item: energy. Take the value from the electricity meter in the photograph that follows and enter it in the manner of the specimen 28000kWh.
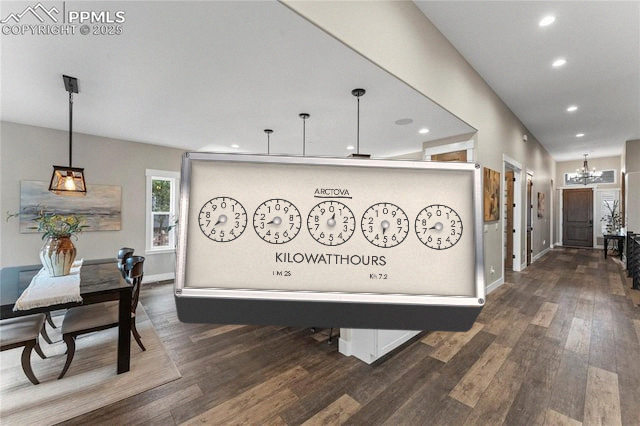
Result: 63047kWh
